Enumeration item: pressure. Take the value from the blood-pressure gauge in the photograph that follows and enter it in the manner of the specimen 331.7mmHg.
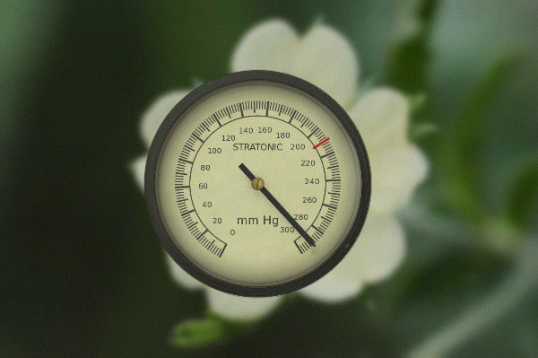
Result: 290mmHg
